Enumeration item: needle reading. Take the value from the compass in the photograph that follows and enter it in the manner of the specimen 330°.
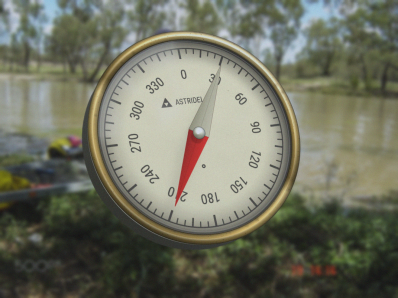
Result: 210°
